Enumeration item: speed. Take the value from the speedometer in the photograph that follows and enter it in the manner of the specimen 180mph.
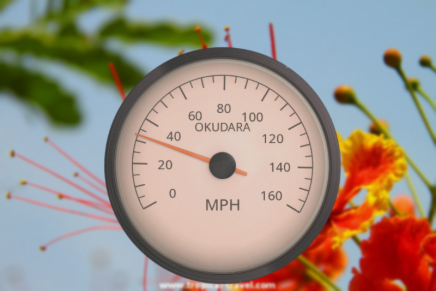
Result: 32.5mph
